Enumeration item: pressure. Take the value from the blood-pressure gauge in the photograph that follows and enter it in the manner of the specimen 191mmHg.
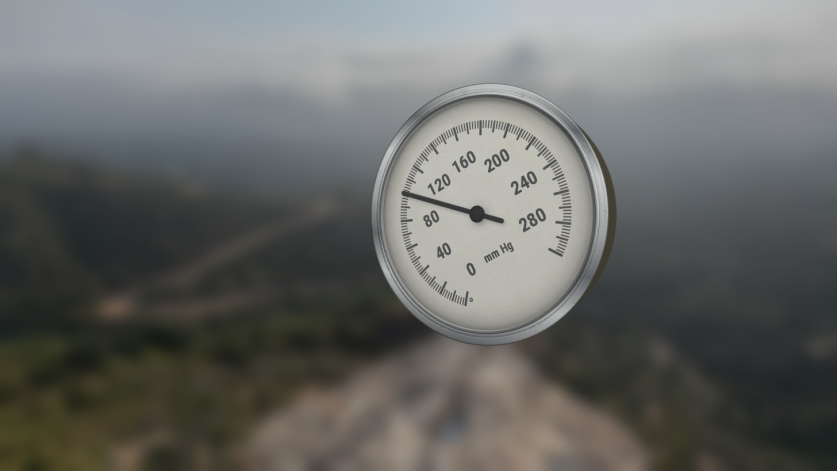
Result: 100mmHg
